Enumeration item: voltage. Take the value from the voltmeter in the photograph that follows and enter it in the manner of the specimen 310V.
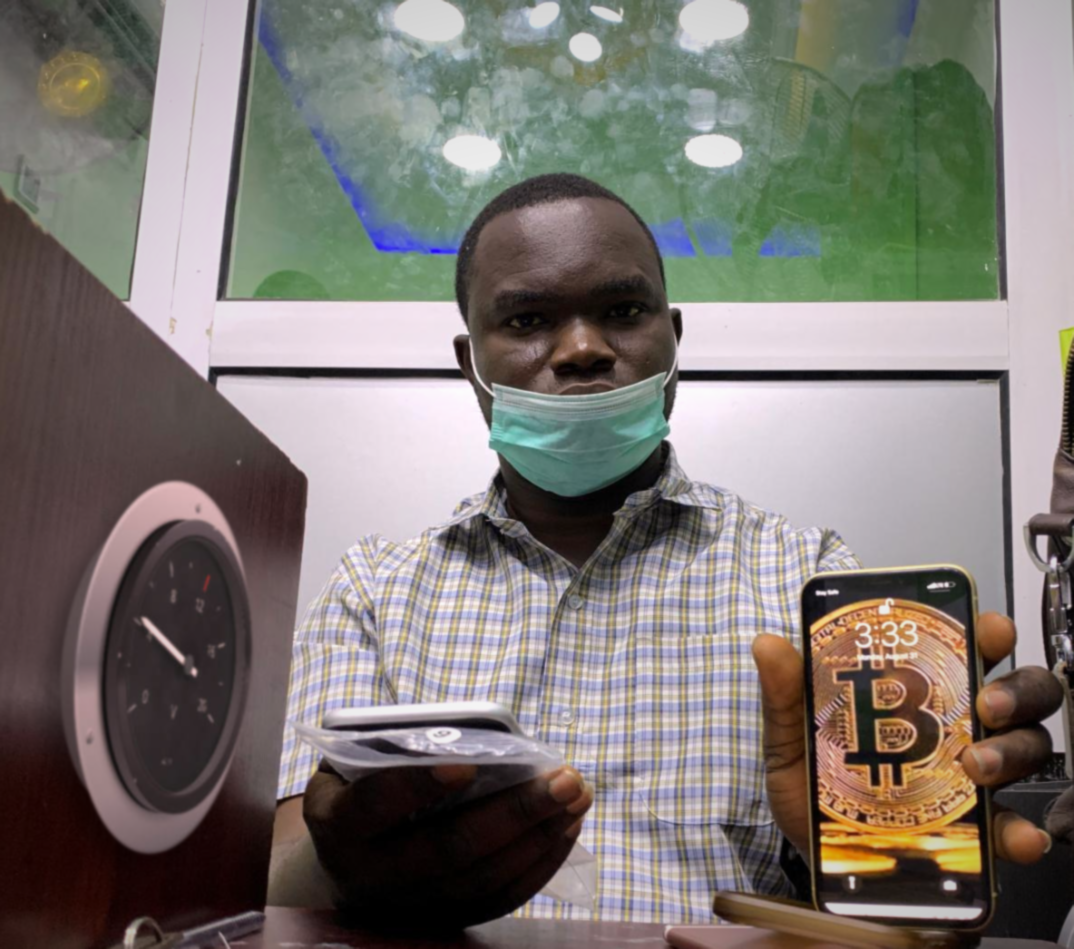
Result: 4V
